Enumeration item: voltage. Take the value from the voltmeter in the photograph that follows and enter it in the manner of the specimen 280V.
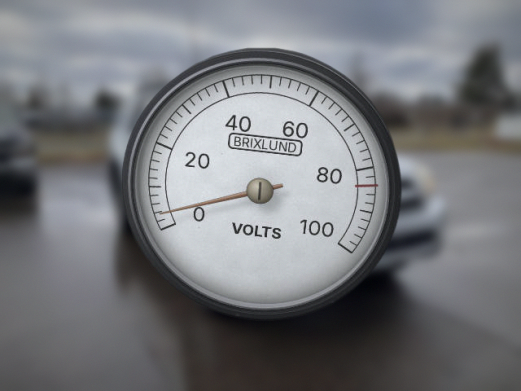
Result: 4V
